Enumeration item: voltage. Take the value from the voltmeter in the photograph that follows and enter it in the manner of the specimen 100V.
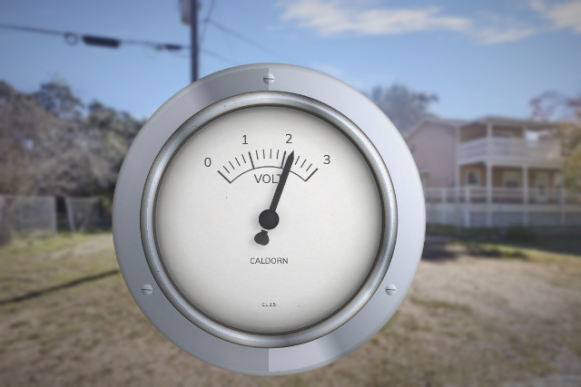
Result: 2.2V
